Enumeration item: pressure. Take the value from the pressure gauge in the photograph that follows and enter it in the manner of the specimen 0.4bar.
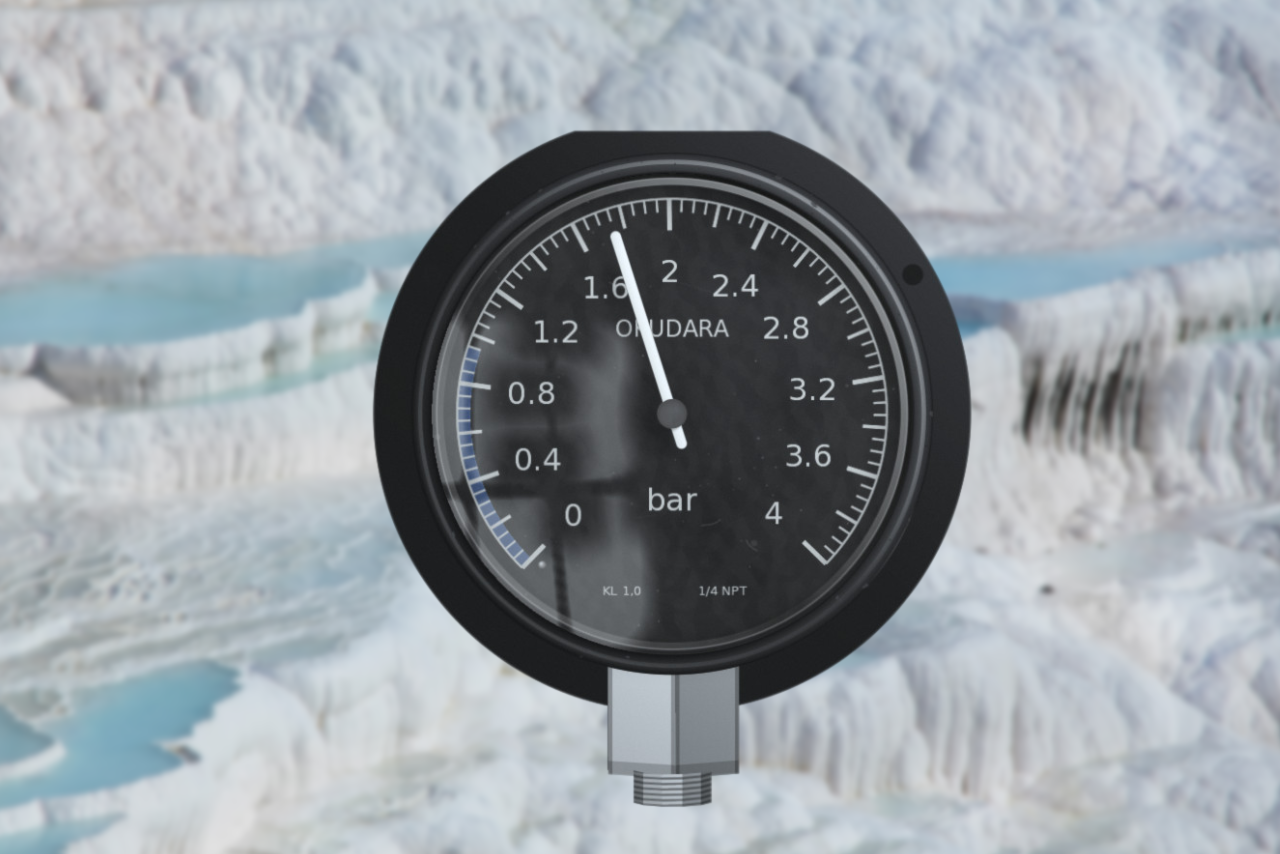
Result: 1.75bar
